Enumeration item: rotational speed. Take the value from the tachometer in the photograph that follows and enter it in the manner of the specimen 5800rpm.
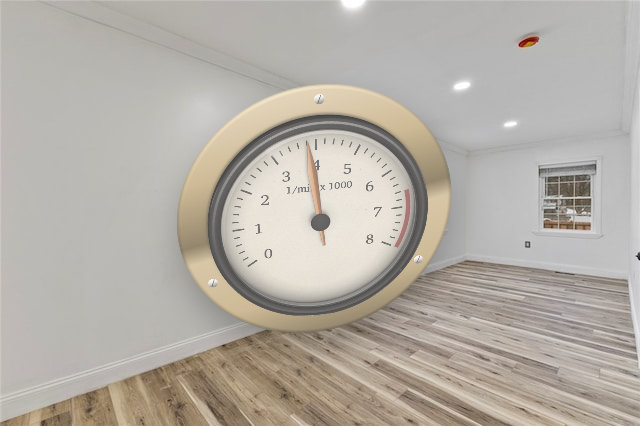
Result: 3800rpm
